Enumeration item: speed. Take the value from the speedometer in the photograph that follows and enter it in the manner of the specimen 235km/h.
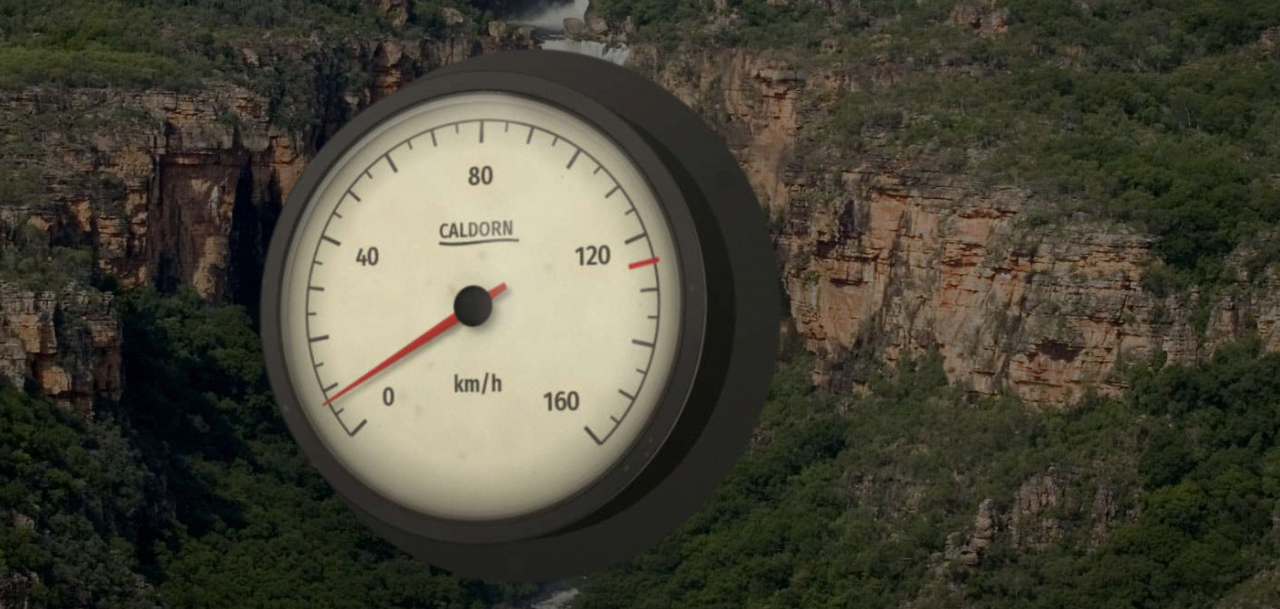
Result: 7.5km/h
